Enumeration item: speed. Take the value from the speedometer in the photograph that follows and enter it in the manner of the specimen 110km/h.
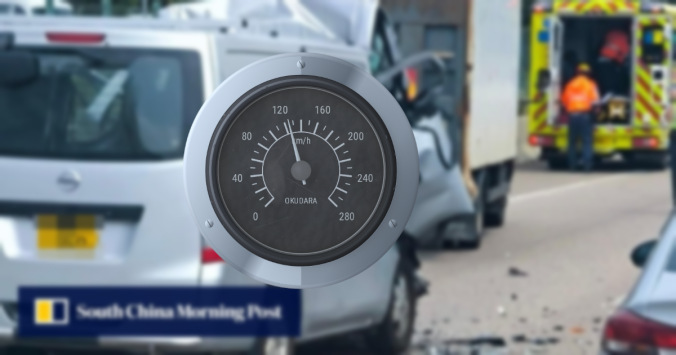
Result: 125km/h
